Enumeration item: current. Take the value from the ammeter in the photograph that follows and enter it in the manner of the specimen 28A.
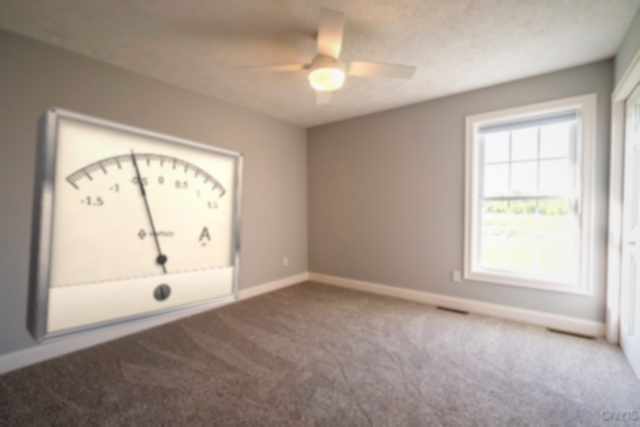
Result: -0.5A
